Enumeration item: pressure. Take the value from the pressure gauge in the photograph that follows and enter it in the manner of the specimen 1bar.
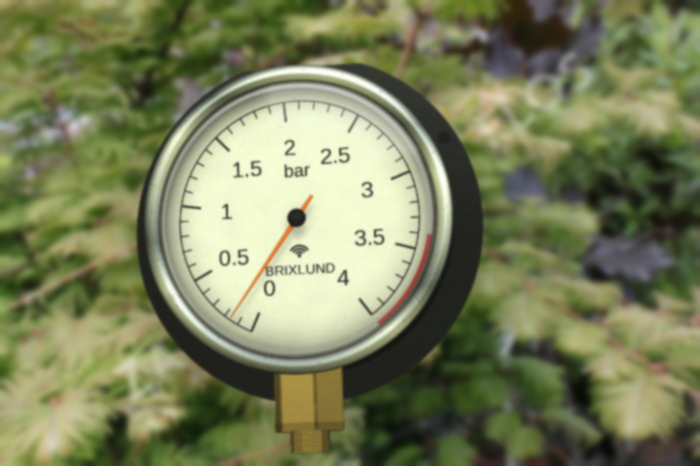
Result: 0.15bar
